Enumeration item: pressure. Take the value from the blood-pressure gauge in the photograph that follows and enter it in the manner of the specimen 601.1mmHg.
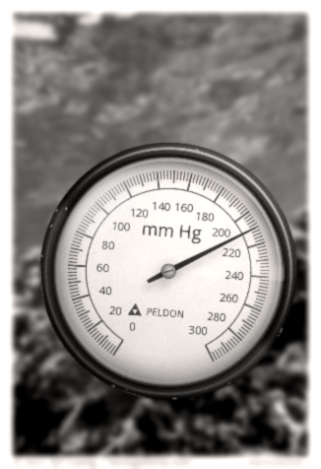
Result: 210mmHg
